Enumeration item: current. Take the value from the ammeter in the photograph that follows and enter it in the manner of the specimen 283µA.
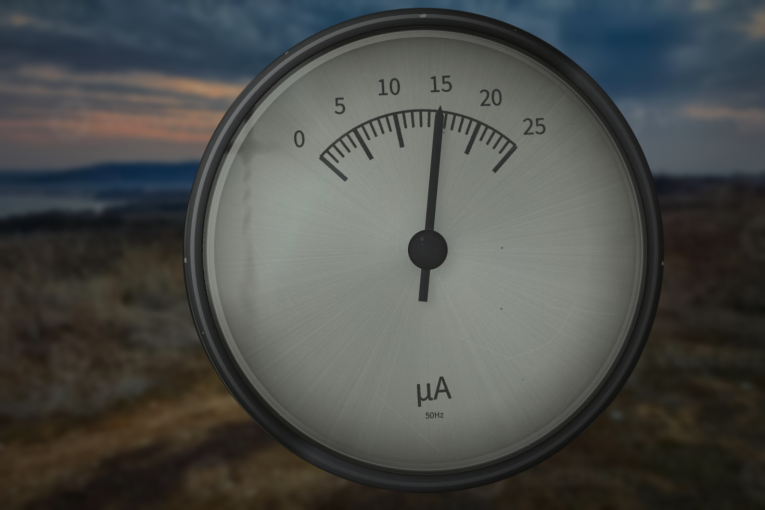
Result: 15µA
